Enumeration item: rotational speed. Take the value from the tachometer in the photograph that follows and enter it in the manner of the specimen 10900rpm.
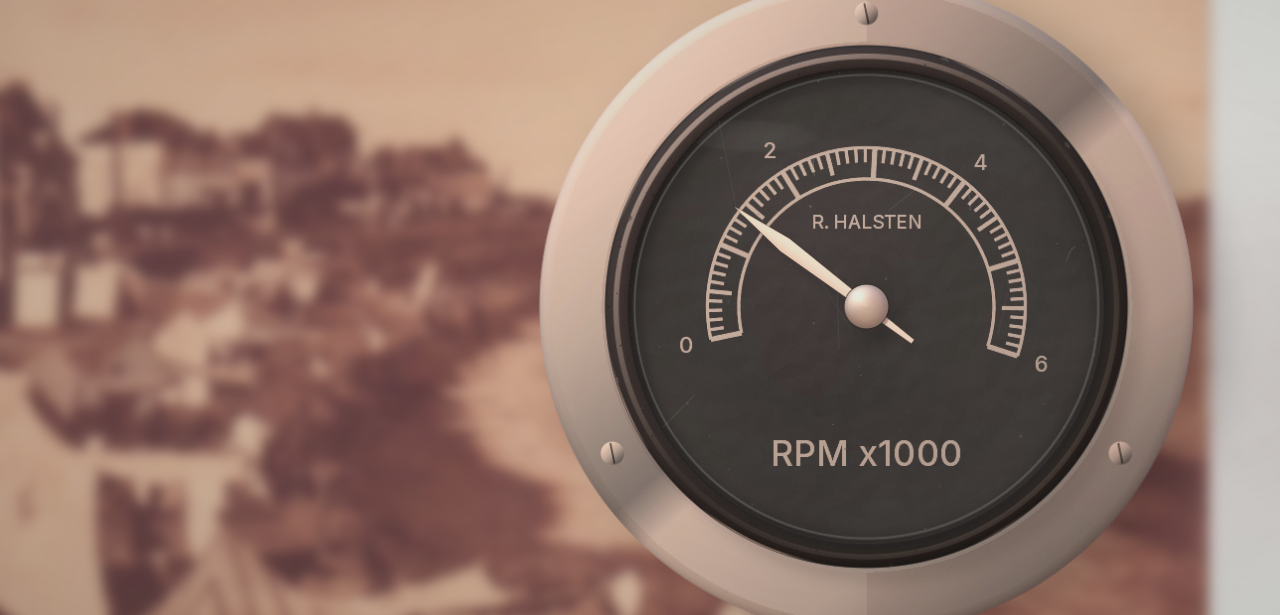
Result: 1400rpm
